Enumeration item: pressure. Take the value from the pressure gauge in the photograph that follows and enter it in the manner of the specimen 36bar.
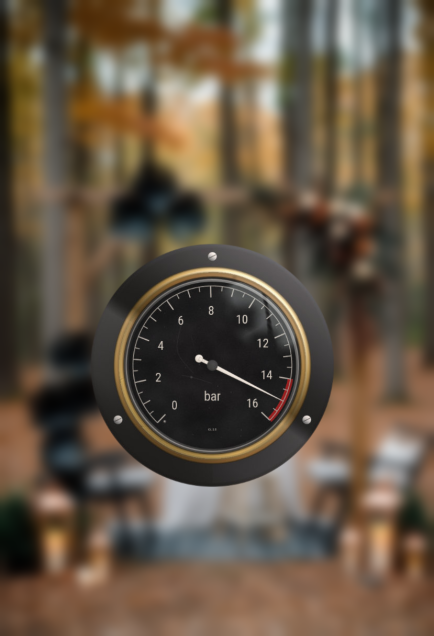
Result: 15bar
